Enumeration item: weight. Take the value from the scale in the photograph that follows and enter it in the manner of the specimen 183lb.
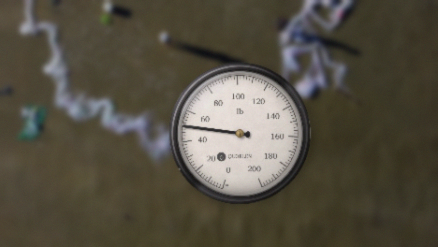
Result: 50lb
